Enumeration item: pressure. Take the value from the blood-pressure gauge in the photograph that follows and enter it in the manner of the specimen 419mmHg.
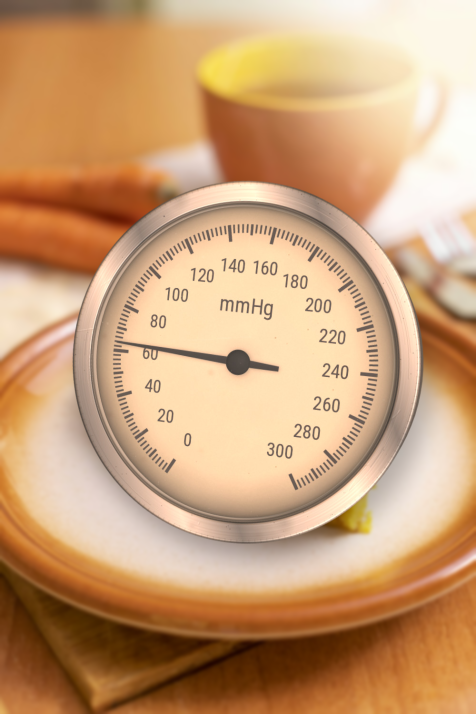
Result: 64mmHg
